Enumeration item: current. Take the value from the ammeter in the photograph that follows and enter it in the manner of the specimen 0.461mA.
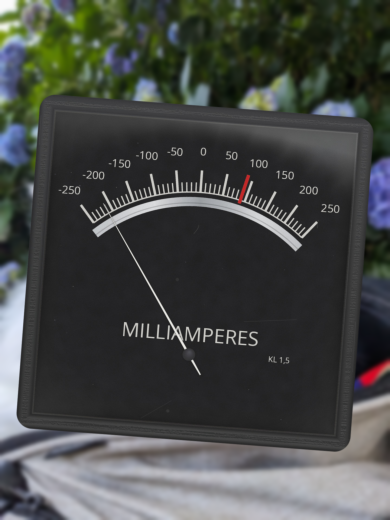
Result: -210mA
